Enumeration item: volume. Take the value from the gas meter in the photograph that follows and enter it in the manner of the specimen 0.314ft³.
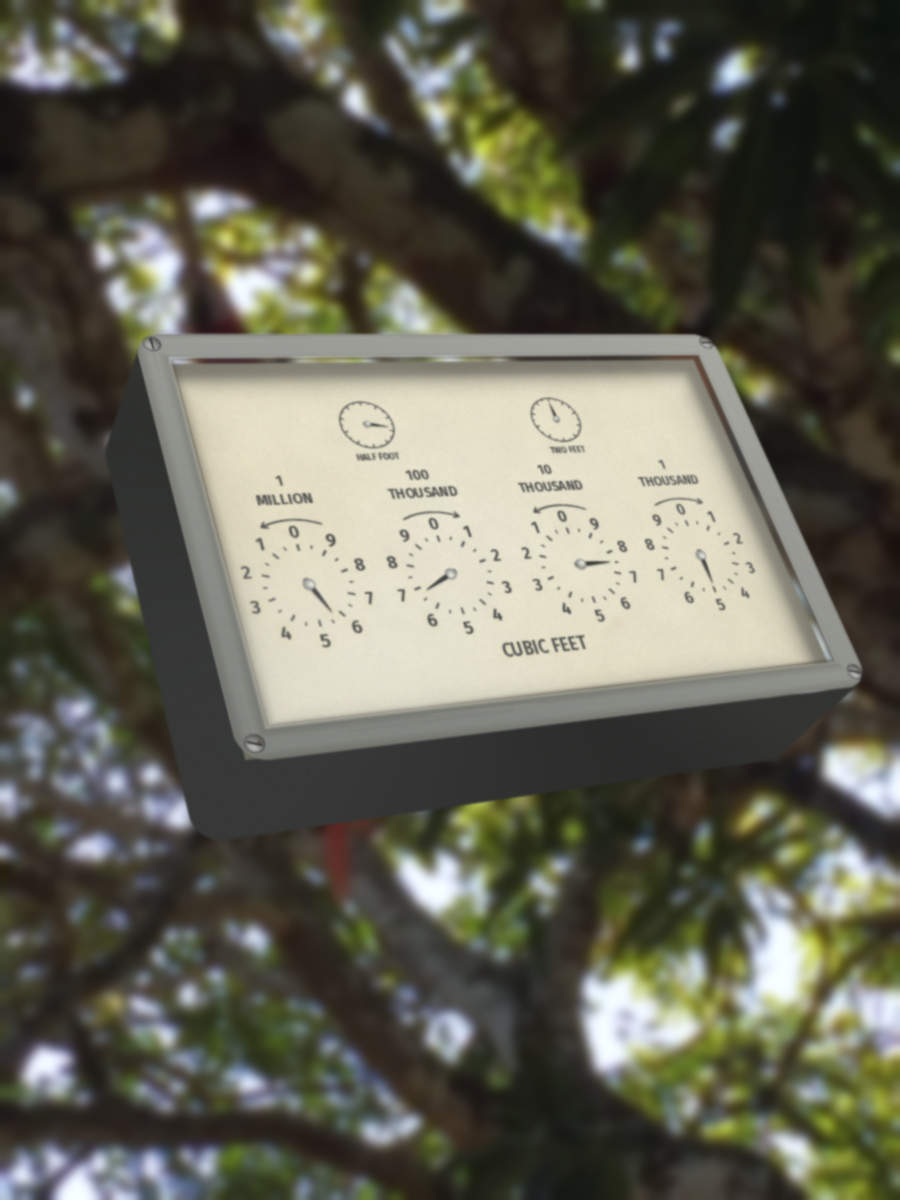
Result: 567500ft³
